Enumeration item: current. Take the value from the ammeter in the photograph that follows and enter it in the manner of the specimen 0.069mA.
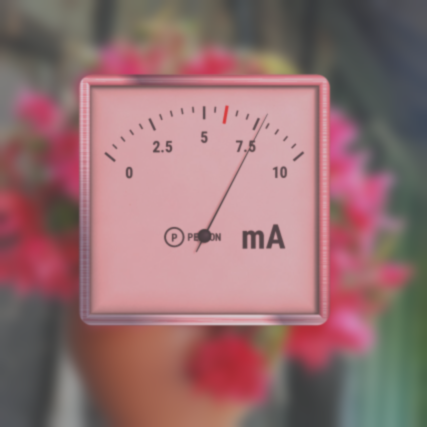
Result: 7.75mA
